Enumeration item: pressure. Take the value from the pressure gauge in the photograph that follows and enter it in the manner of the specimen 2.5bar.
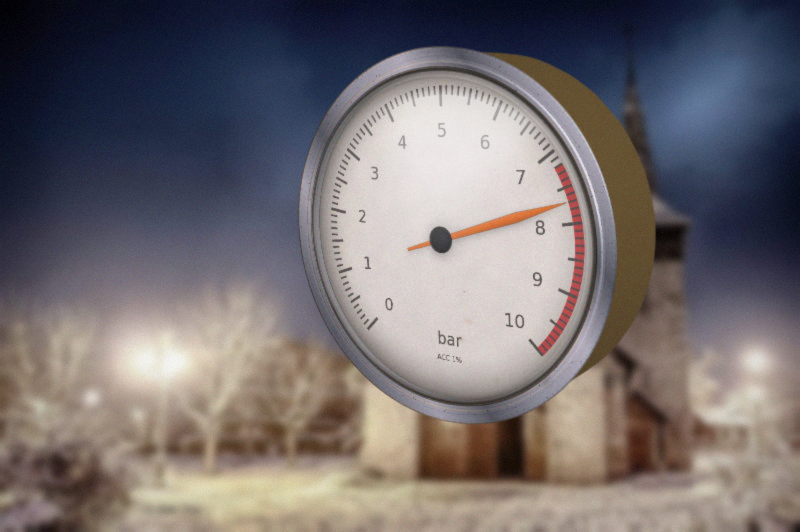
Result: 7.7bar
